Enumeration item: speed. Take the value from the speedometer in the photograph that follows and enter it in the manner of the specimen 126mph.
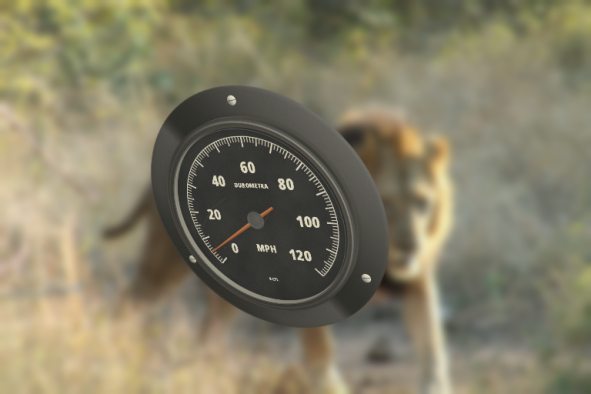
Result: 5mph
